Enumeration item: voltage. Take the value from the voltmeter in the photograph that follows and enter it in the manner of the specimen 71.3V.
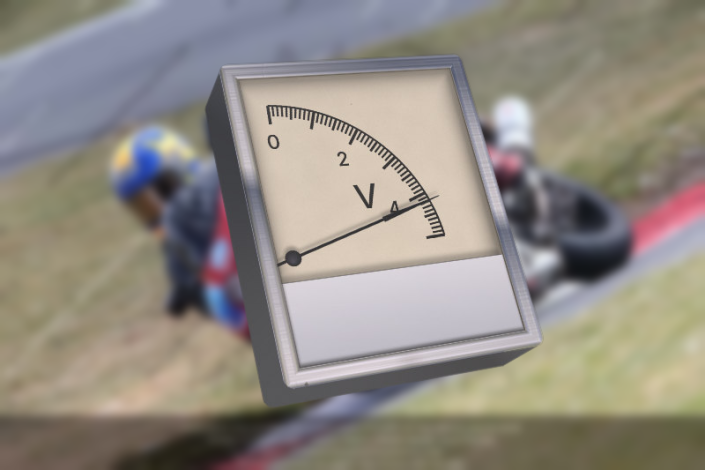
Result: 4.2V
